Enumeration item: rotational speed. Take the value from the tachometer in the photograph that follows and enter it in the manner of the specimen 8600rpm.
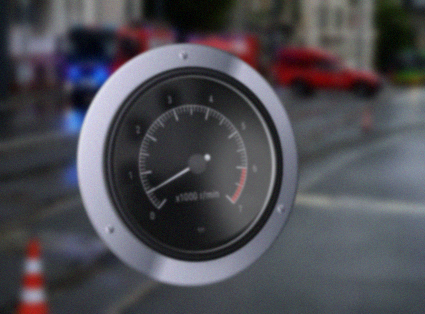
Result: 500rpm
